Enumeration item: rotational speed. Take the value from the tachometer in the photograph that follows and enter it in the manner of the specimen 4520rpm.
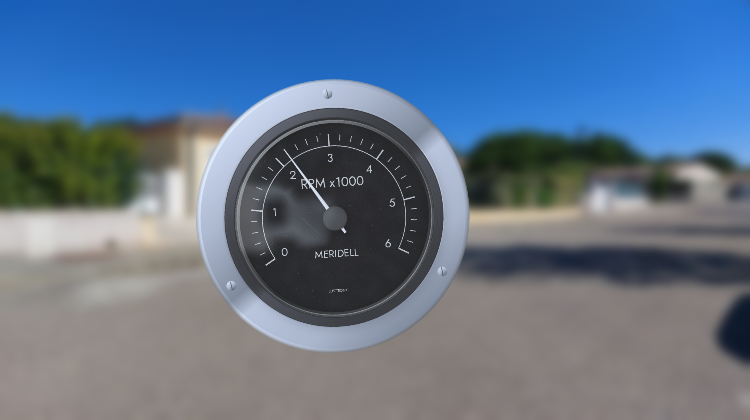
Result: 2200rpm
